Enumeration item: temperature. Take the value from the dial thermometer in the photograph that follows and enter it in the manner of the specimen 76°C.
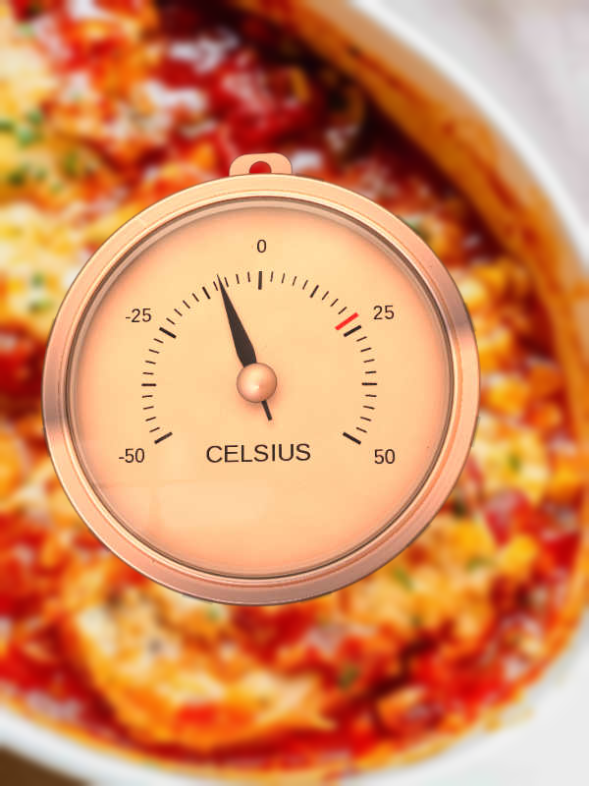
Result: -8.75°C
